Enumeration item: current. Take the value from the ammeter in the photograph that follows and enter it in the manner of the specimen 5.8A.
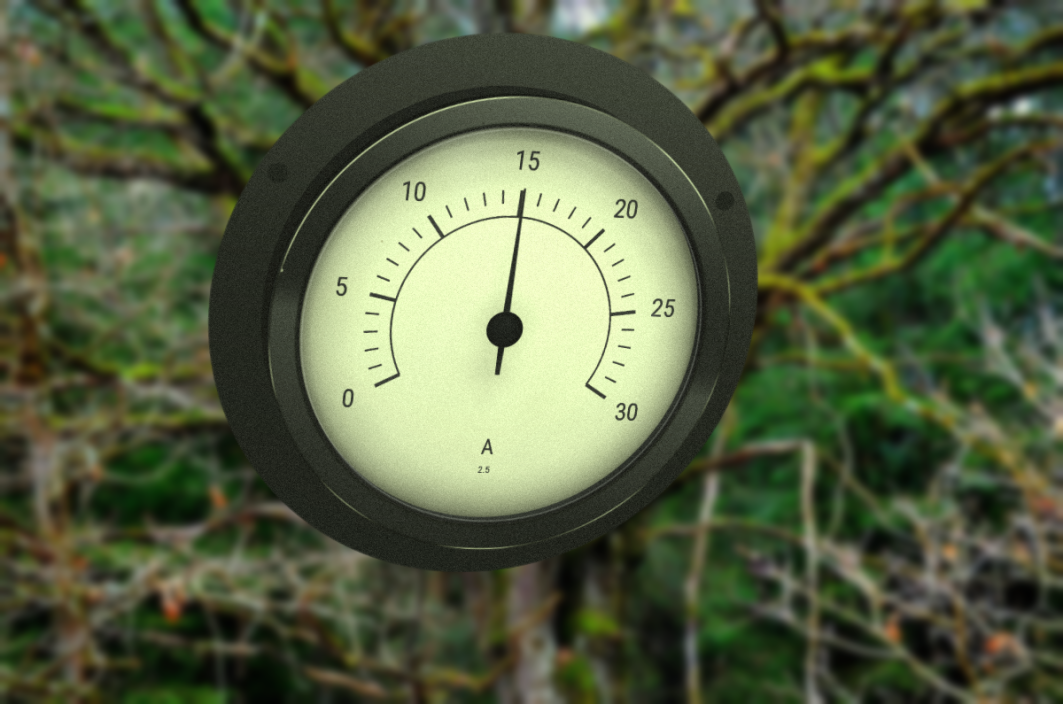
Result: 15A
